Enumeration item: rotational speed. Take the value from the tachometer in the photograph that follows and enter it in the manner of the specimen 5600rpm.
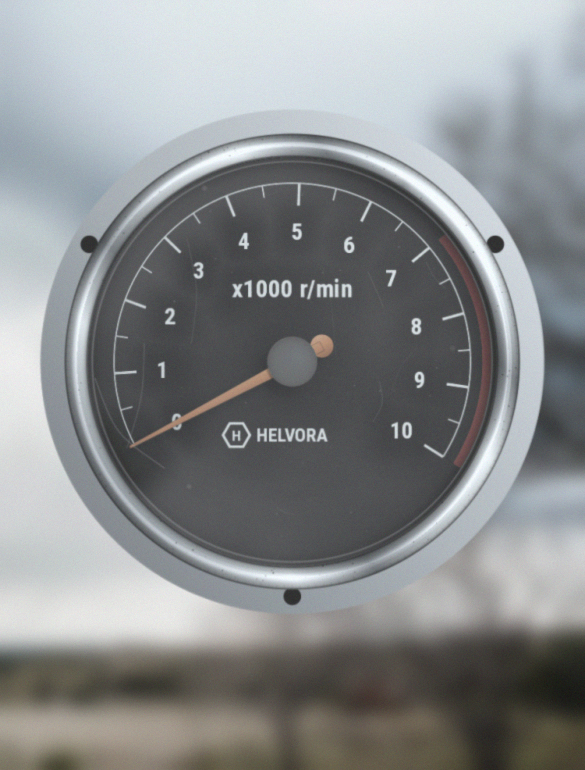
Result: 0rpm
